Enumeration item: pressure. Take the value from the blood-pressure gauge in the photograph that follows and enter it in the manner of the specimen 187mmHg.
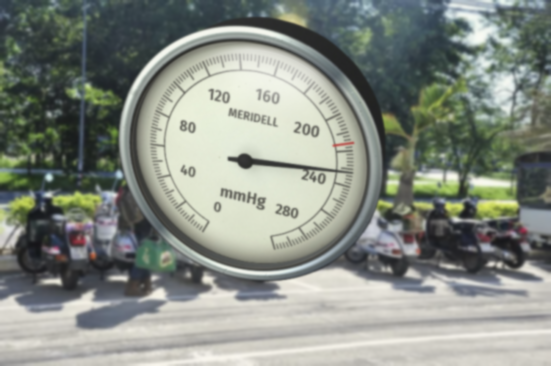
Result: 230mmHg
